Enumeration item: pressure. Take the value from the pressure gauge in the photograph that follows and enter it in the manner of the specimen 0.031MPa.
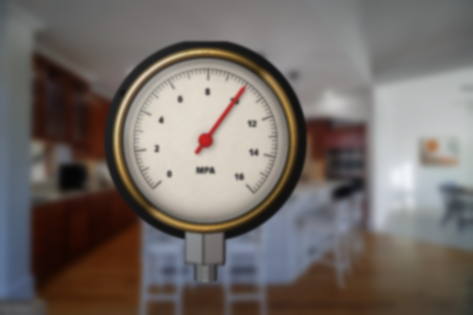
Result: 10MPa
